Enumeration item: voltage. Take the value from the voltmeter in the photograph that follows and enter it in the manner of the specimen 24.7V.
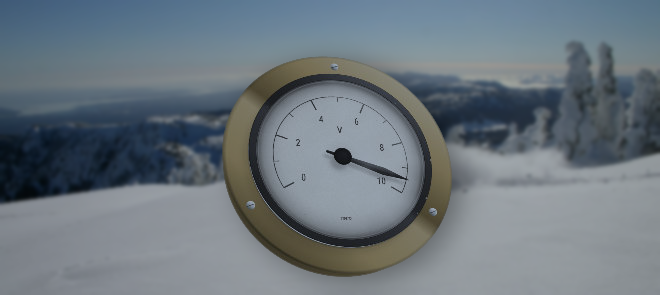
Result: 9.5V
